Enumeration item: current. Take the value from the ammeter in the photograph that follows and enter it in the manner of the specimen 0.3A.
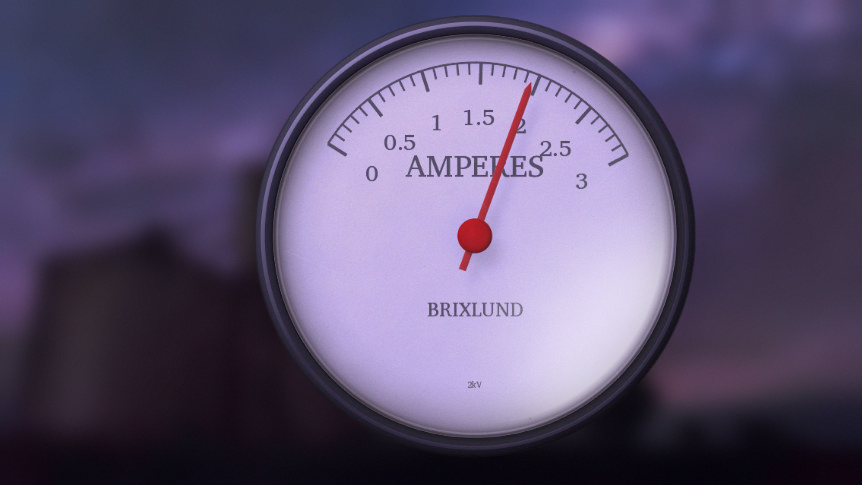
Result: 1.95A
